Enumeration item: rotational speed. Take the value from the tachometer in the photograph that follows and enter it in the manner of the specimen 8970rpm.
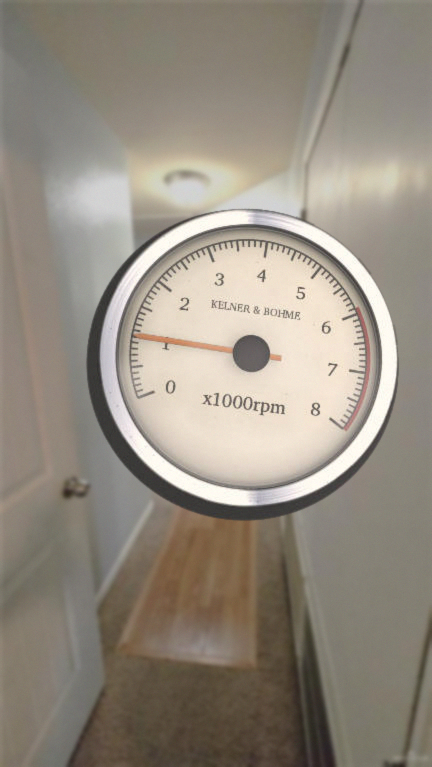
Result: 1000rpm
